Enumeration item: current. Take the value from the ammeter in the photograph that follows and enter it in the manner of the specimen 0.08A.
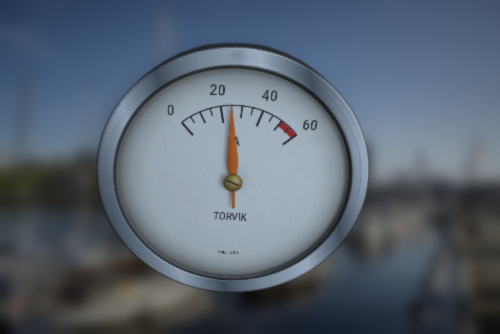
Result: 25A
